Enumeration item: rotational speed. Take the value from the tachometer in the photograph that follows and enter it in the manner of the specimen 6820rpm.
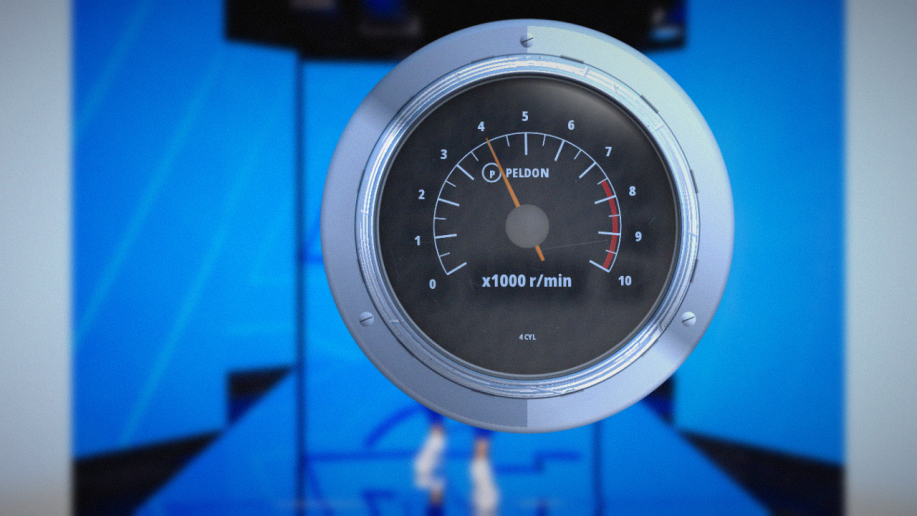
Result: 4000rpm
